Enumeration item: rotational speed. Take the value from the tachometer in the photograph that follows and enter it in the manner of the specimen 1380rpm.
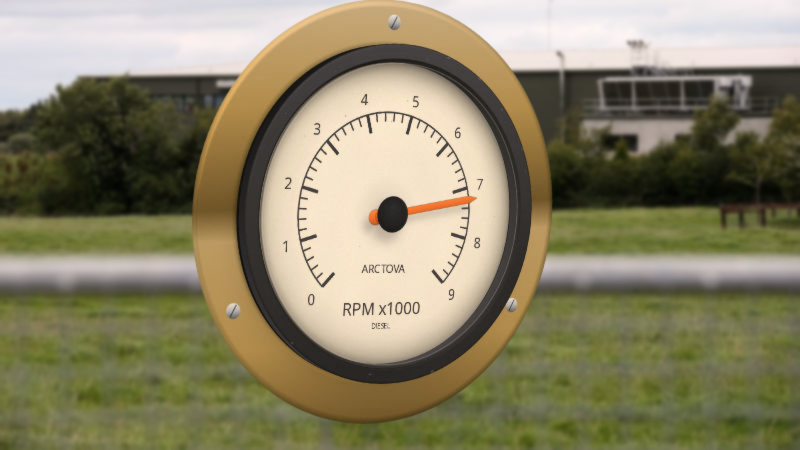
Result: 7200rpm
